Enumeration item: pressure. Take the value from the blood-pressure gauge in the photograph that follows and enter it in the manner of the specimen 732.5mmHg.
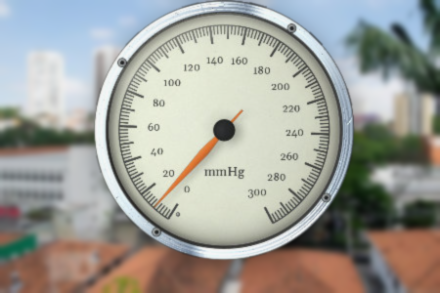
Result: 10mmHg
